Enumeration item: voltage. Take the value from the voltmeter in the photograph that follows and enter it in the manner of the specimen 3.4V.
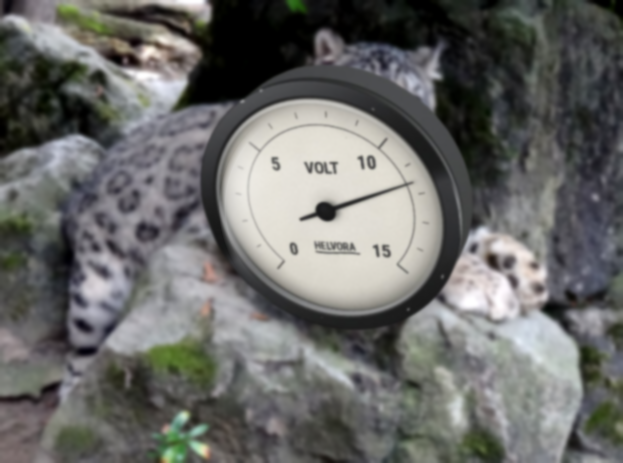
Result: 11.5V
